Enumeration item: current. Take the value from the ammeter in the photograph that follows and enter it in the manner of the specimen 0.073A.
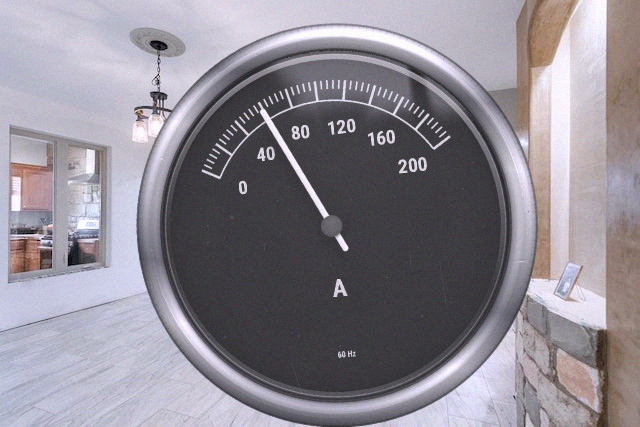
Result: 60A
